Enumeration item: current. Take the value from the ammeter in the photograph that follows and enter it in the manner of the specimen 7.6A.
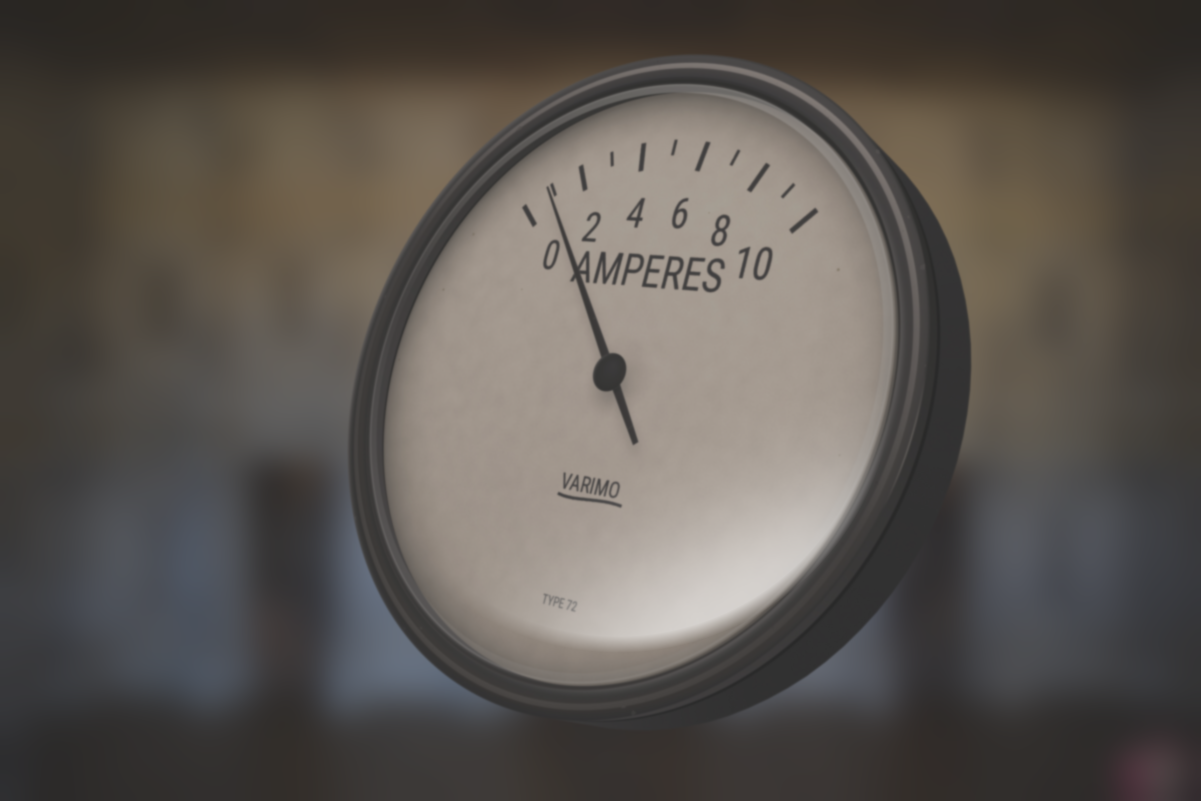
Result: 1A
